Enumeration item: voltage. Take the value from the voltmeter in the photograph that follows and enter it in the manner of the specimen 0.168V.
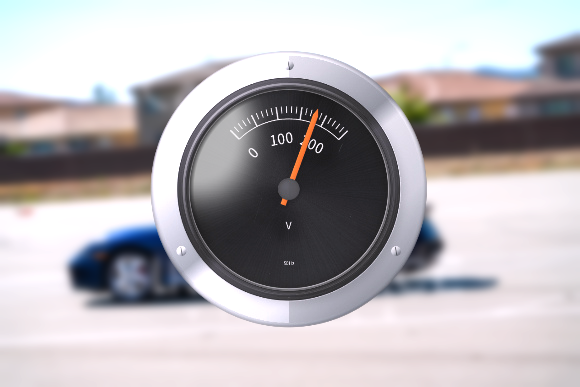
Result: 180V
